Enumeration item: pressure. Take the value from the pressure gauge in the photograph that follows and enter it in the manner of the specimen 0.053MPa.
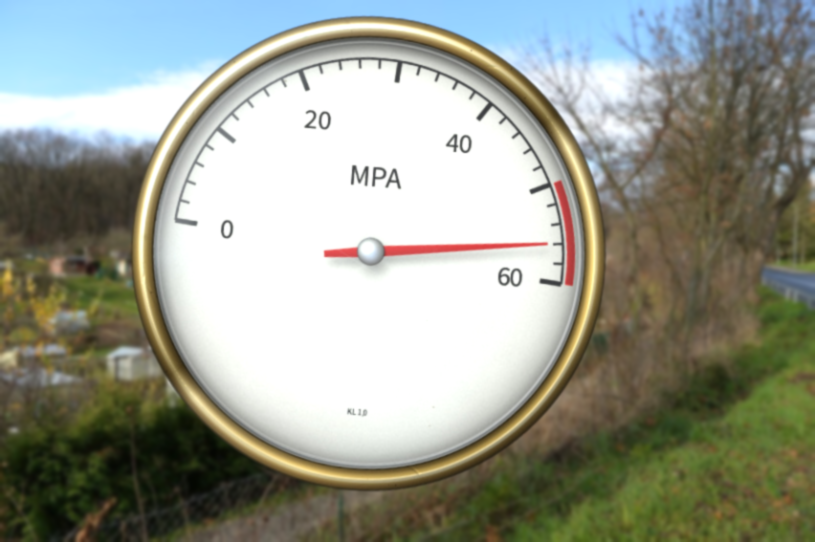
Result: 56MPa
